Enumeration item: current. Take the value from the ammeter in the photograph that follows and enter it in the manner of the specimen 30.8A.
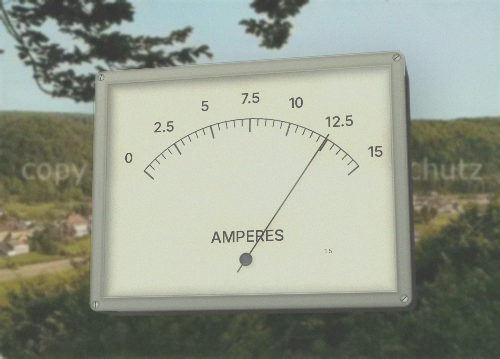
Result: 12.5A
